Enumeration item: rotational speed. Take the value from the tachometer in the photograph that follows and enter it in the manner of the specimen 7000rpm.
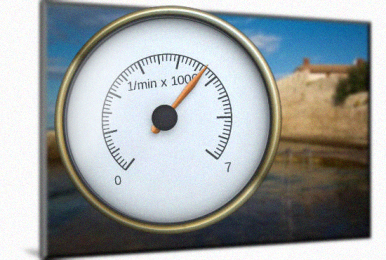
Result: 4700rpm
